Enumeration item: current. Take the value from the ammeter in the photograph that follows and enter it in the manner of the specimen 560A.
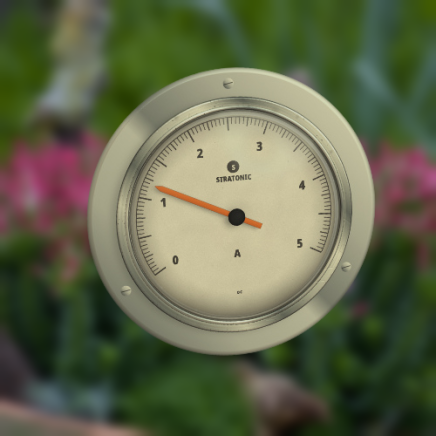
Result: 1.2A
